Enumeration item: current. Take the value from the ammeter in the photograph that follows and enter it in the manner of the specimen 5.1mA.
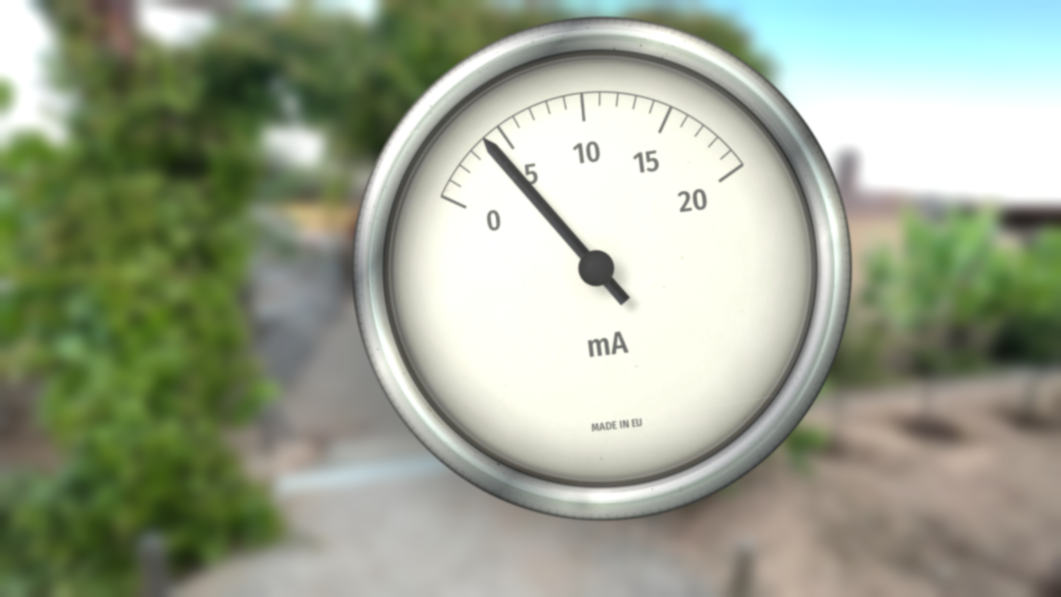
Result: 4mA
